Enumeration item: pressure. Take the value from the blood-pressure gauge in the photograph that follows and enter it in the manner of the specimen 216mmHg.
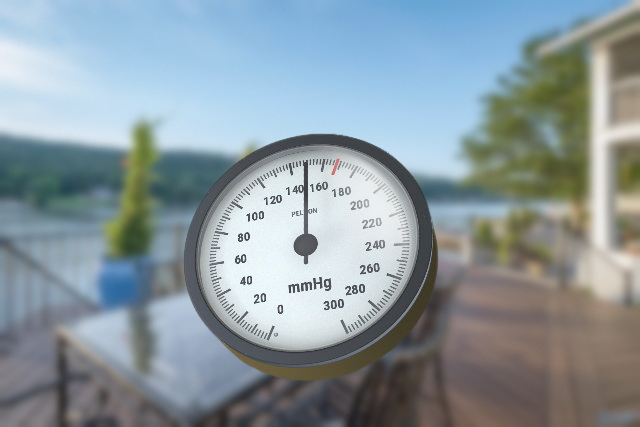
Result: 150mmHg
